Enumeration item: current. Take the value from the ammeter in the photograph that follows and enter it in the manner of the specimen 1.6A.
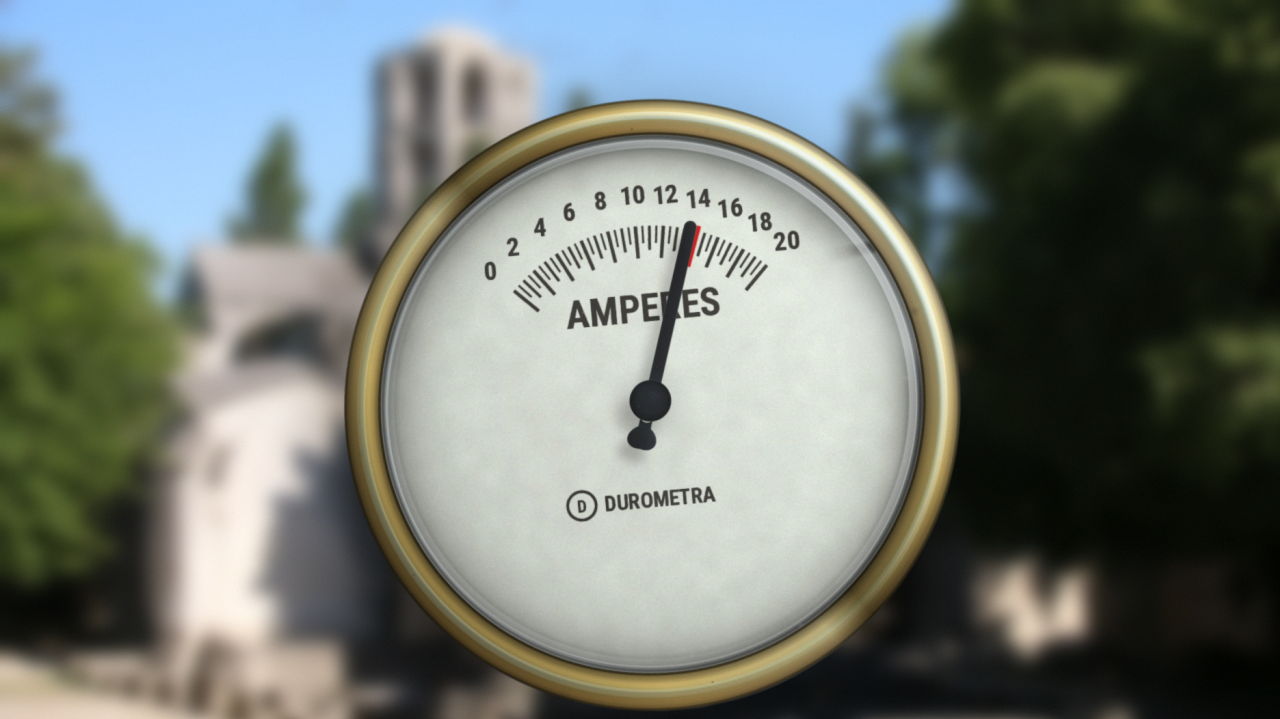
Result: 14A
